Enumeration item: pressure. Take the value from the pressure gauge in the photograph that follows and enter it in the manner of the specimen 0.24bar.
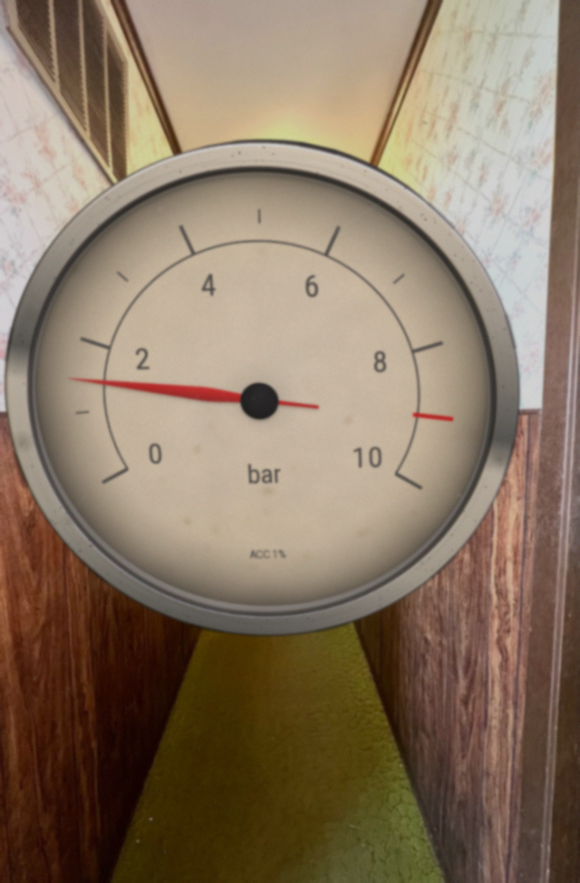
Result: 1.5bar
